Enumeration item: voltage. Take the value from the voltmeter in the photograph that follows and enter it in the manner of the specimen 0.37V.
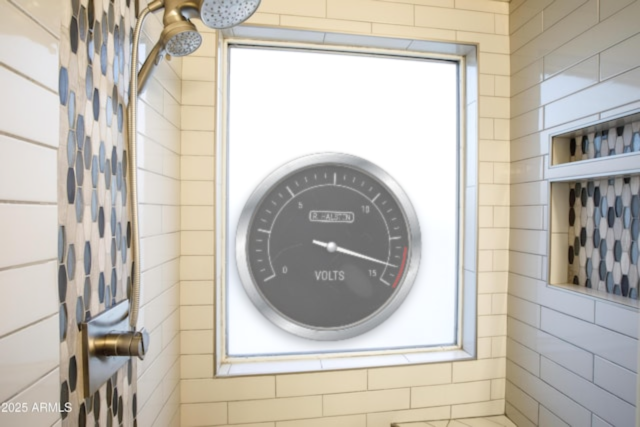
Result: 14V
